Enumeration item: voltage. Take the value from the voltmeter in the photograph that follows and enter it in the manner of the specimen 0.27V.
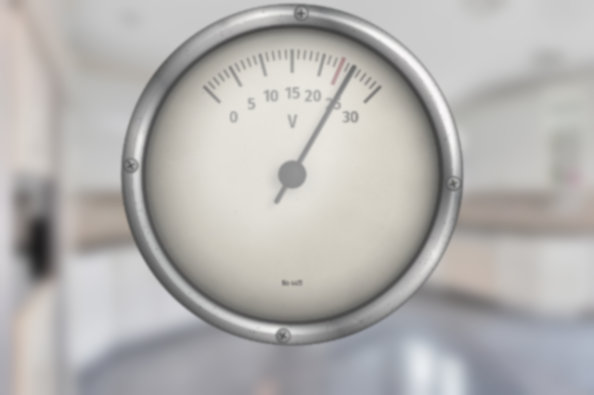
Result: 25V
